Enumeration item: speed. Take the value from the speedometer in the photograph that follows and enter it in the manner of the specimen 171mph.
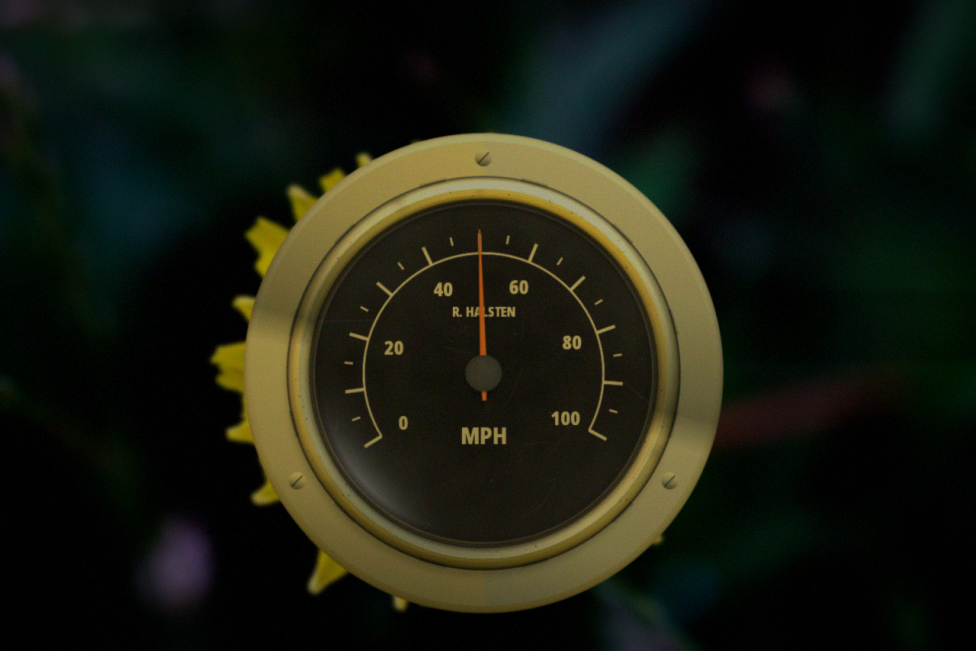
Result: 50mph
